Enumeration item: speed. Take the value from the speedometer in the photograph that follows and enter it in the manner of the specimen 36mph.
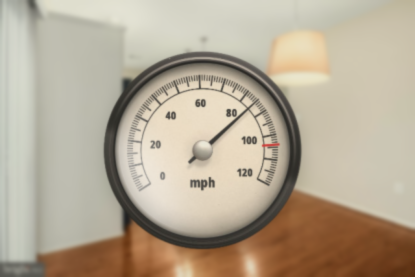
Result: 85mph
